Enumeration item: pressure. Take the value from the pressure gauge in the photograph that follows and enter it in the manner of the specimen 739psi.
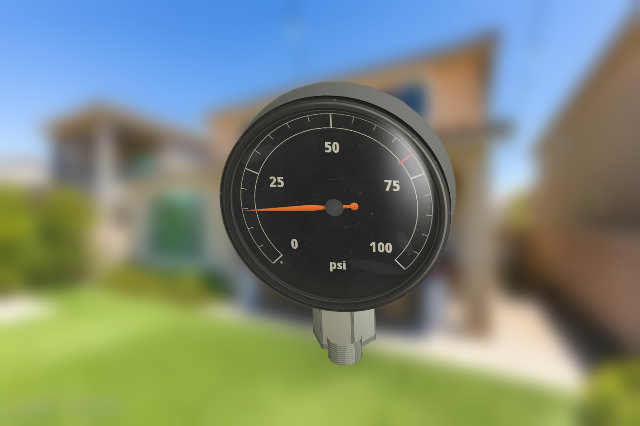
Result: 15psi
